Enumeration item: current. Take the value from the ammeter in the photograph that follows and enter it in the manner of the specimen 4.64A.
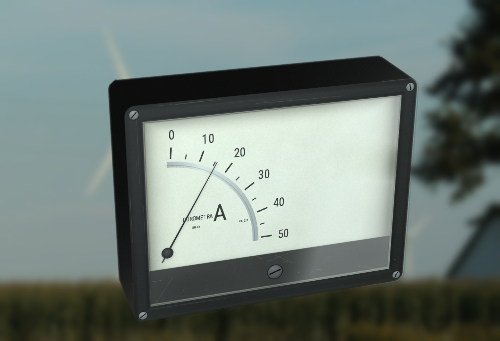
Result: 15A
